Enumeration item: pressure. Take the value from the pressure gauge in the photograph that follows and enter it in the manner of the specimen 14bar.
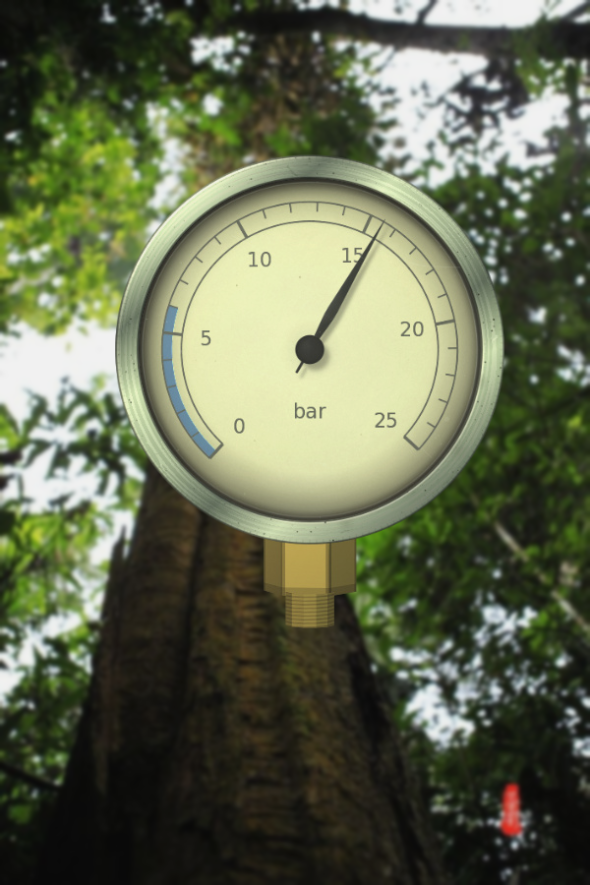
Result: 15.5bar
